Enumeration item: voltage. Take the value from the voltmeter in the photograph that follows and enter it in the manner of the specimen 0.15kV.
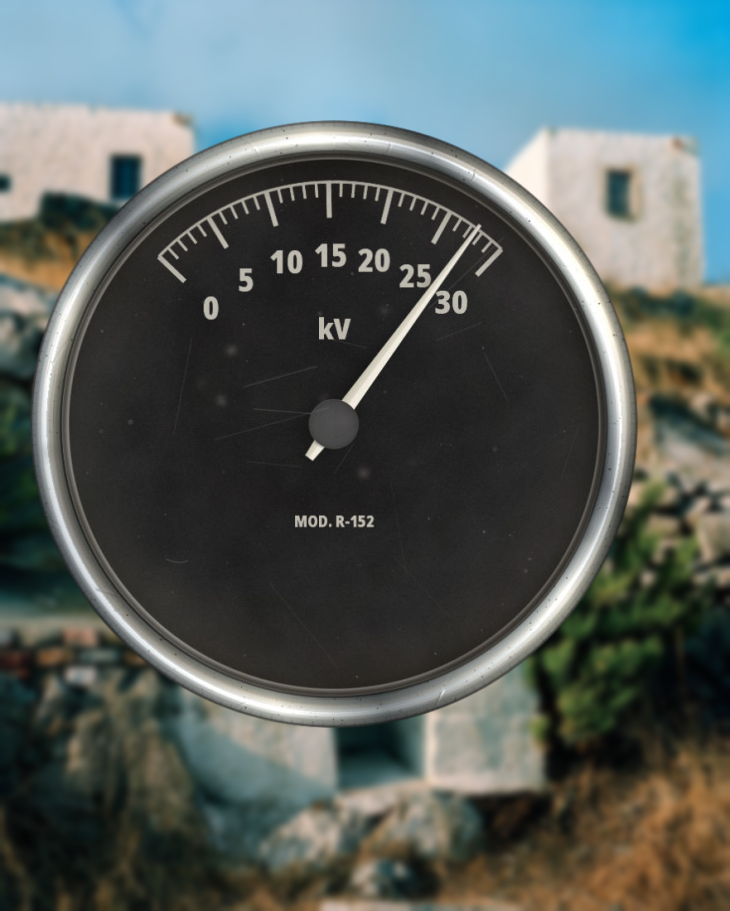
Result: 27.5kV
